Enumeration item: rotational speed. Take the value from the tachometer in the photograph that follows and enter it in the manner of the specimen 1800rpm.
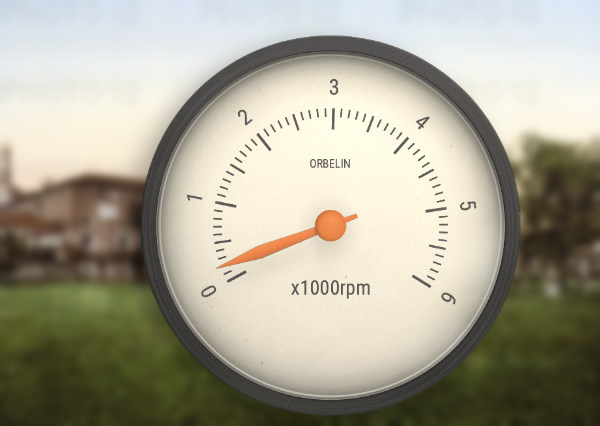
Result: 200rpm
